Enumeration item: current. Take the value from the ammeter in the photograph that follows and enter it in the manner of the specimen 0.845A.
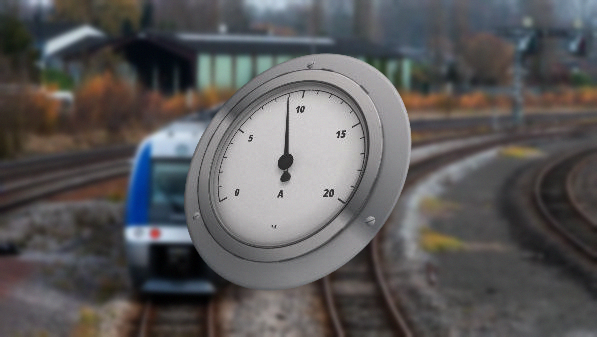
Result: 9A
